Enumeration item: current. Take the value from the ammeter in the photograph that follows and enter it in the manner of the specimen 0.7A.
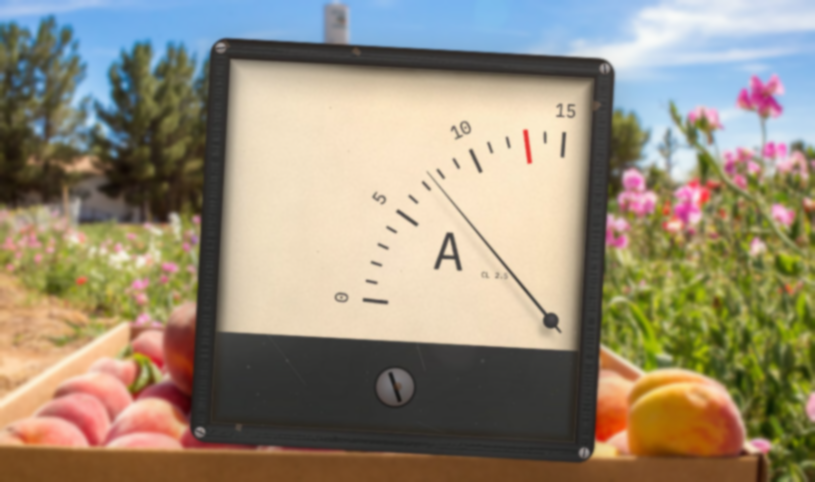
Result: 7.5A
